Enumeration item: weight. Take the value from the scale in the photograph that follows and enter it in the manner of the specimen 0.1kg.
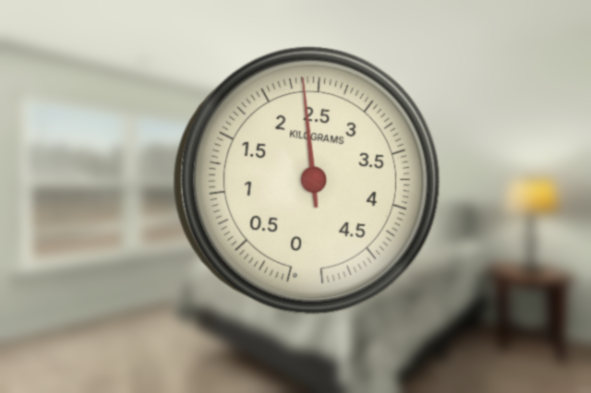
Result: 2.35kg
